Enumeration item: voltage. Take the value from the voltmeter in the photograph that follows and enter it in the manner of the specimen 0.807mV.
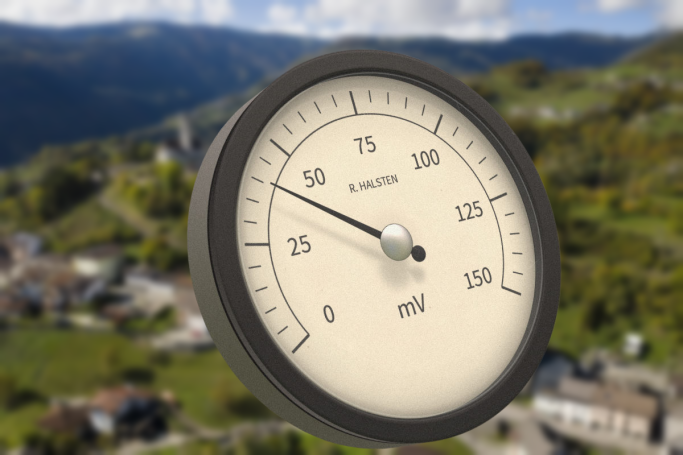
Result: 40mV
